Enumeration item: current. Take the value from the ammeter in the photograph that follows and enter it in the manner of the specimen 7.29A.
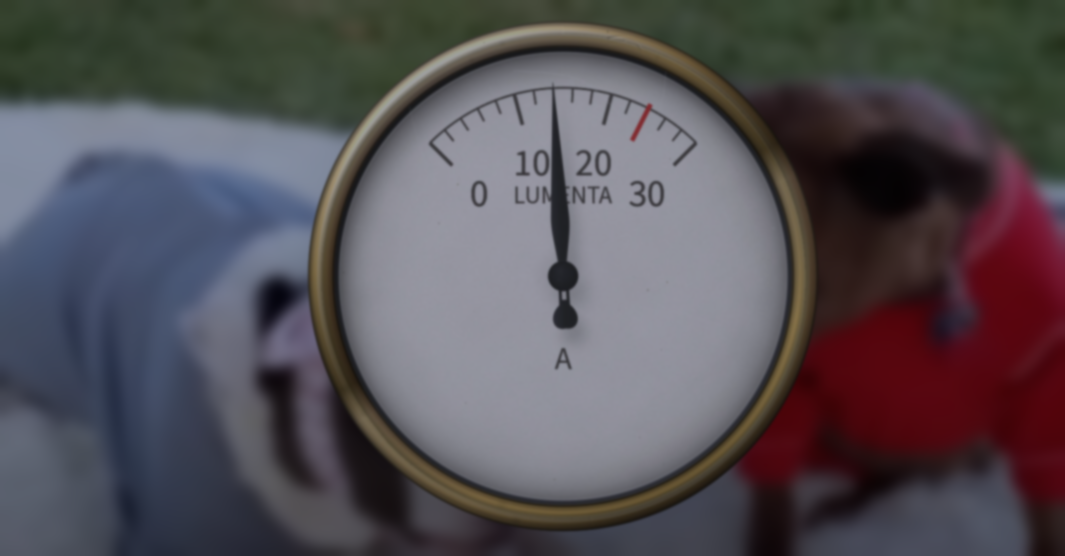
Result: 14A
